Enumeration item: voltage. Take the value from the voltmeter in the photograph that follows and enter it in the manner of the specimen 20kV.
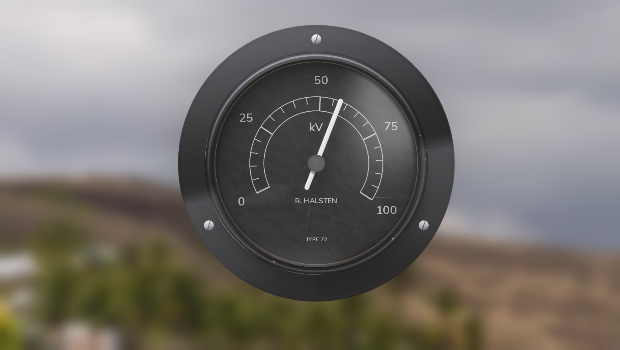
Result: 57.5kV
